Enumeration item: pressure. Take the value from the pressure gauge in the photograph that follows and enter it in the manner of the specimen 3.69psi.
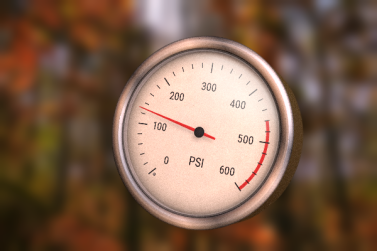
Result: 130psi
